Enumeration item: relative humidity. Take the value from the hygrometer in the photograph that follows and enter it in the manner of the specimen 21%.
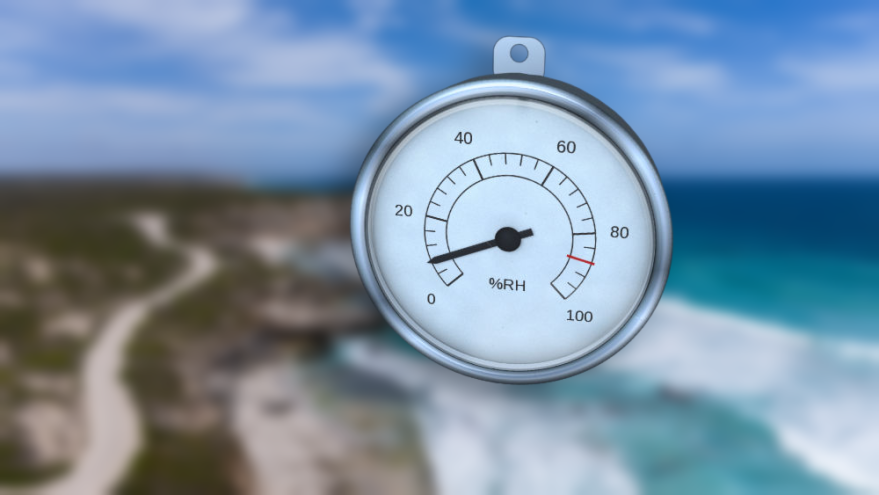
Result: 8%
